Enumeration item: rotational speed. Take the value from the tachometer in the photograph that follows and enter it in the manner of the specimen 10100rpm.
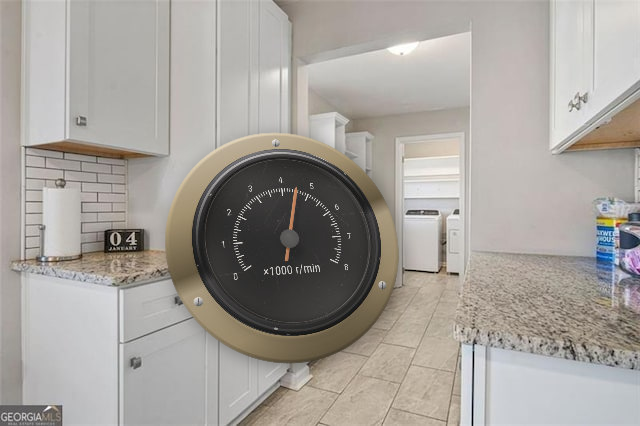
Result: 4500rpm
